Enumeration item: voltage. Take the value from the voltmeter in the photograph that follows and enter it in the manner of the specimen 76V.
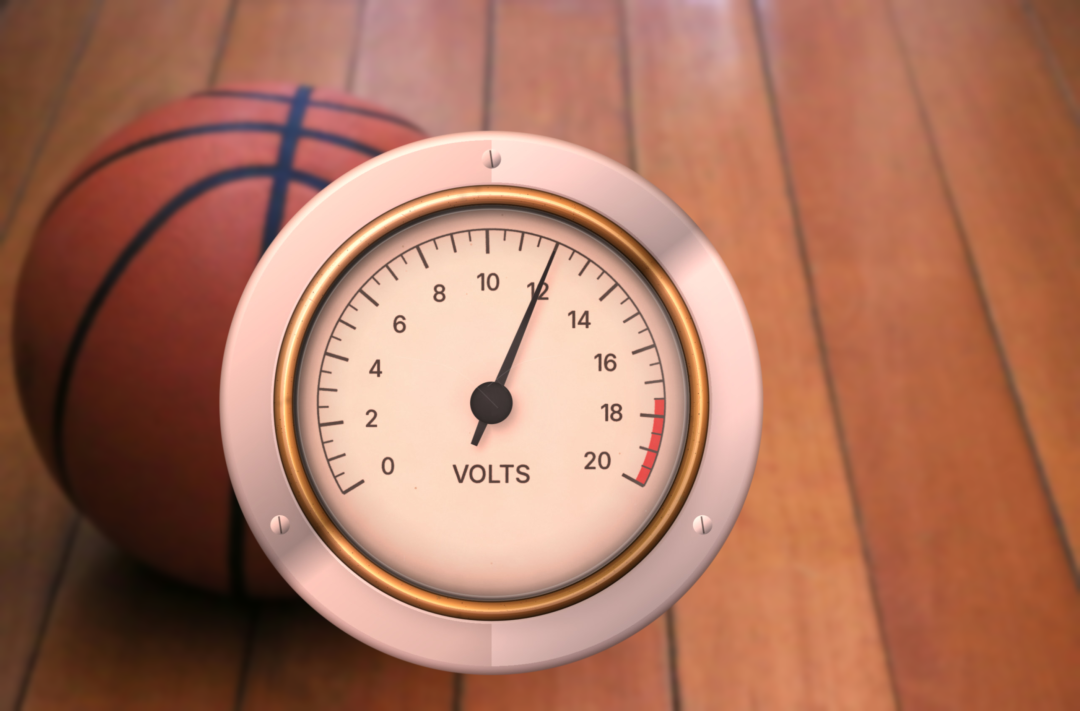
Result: 12V
